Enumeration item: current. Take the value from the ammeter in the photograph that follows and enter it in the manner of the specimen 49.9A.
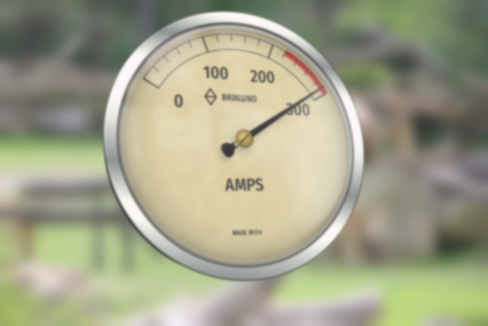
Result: 290A
